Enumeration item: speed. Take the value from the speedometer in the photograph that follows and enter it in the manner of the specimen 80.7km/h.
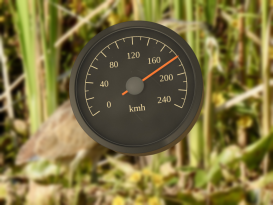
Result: 180km/h
